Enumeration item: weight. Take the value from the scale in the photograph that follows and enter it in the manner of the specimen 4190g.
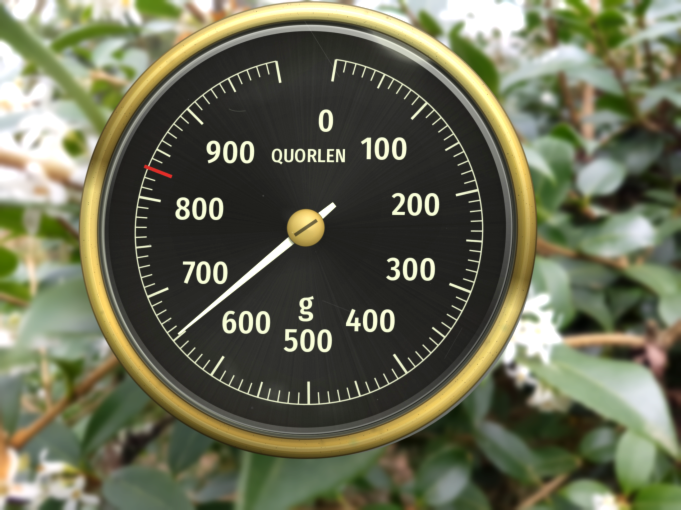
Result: 650g
